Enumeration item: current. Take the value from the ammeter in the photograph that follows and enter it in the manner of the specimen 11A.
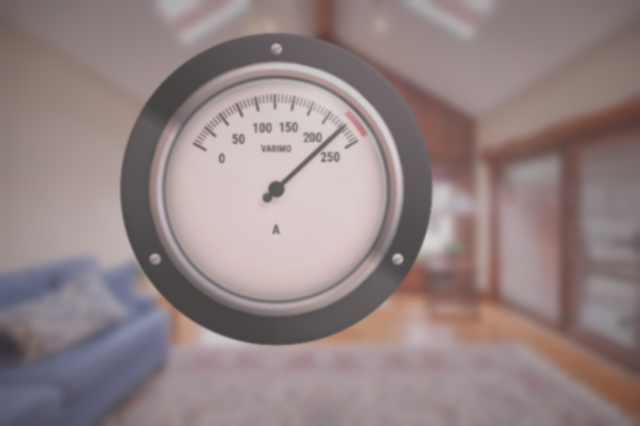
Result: 225A
